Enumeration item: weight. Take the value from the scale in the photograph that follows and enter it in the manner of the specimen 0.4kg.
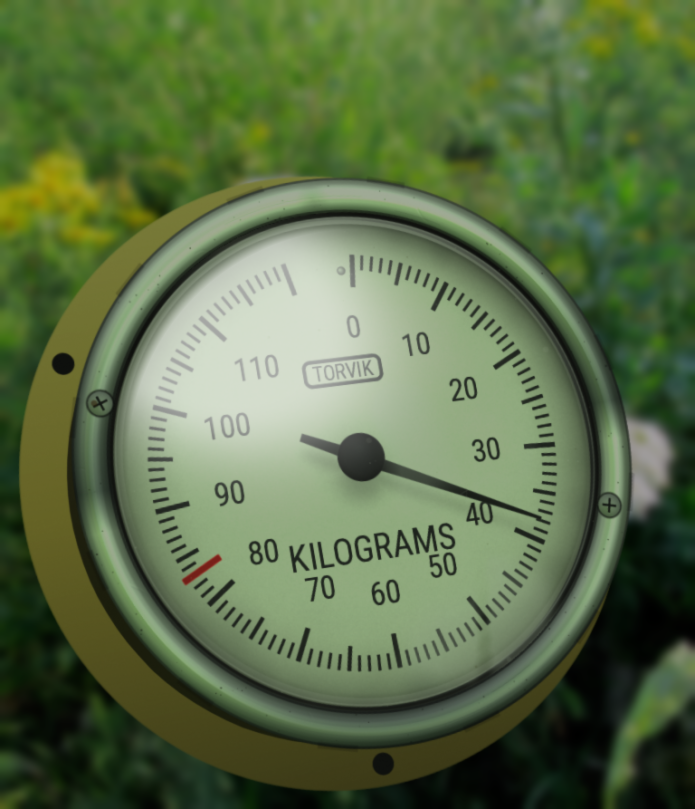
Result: 38kg
